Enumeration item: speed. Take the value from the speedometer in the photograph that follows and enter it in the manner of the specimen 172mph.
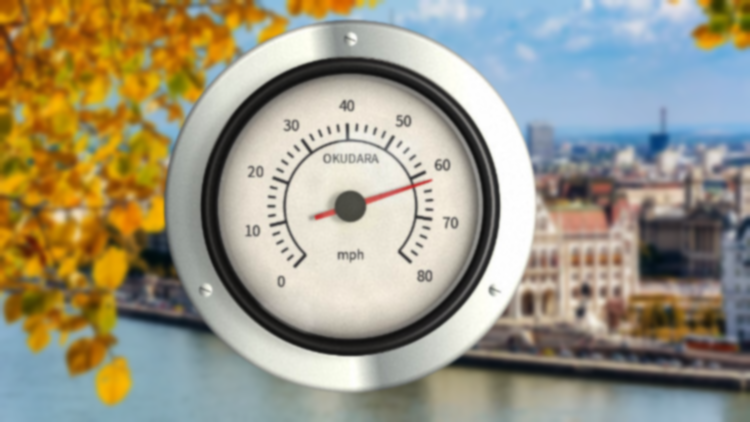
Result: 62mph
